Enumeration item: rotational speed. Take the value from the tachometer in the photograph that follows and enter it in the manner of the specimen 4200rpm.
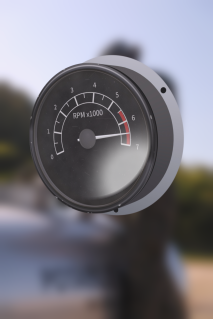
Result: 6500rpm
